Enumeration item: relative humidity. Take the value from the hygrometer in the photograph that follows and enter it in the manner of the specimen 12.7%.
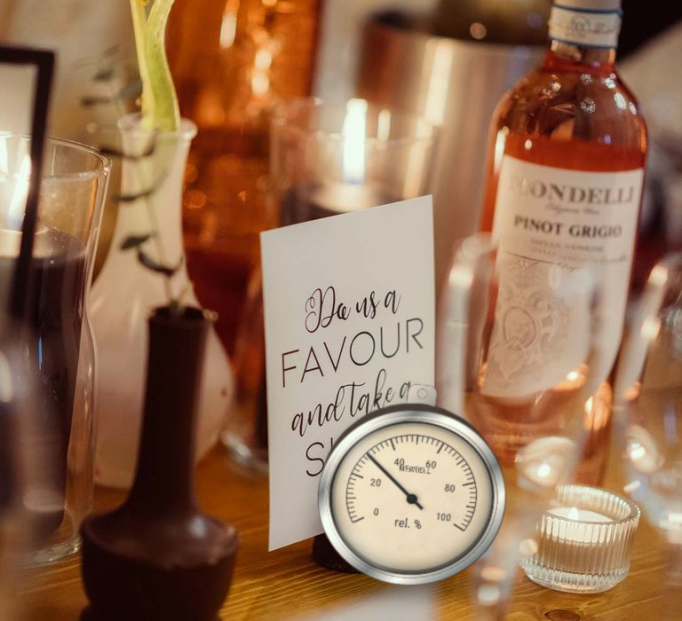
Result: 30%
